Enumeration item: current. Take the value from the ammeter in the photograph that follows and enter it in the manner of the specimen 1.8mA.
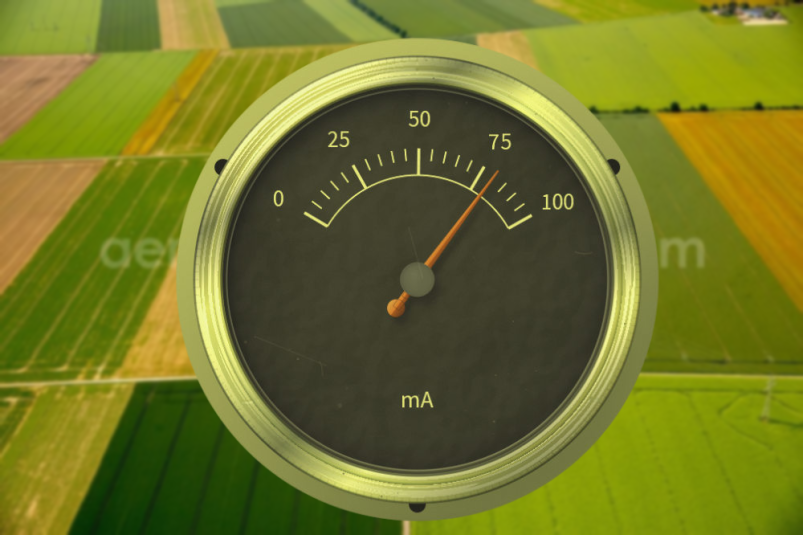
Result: 80mA
